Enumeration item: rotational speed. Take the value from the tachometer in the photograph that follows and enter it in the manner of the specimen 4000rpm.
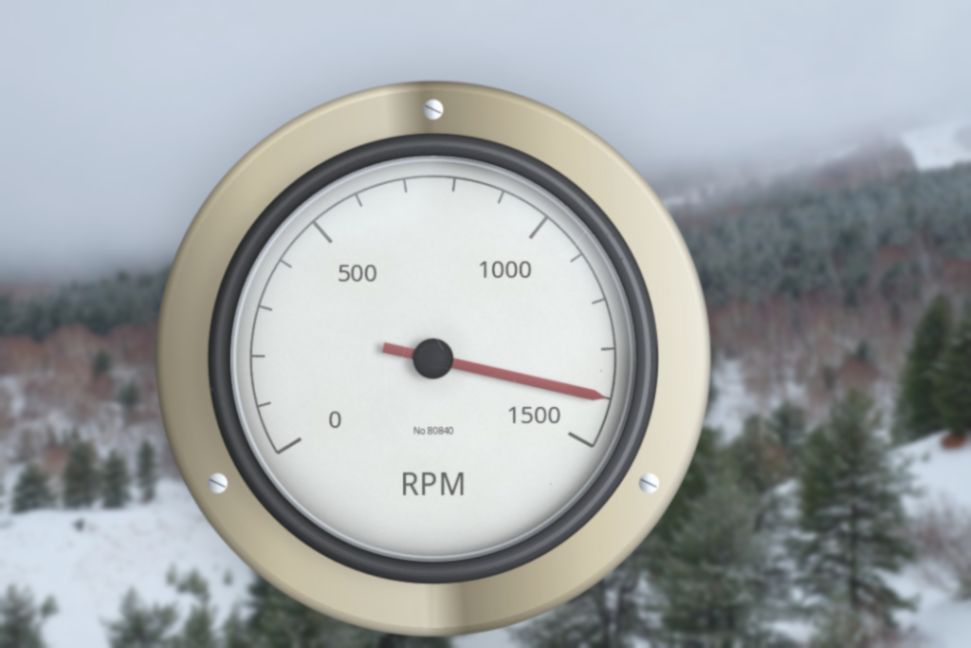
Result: 1400rpm
